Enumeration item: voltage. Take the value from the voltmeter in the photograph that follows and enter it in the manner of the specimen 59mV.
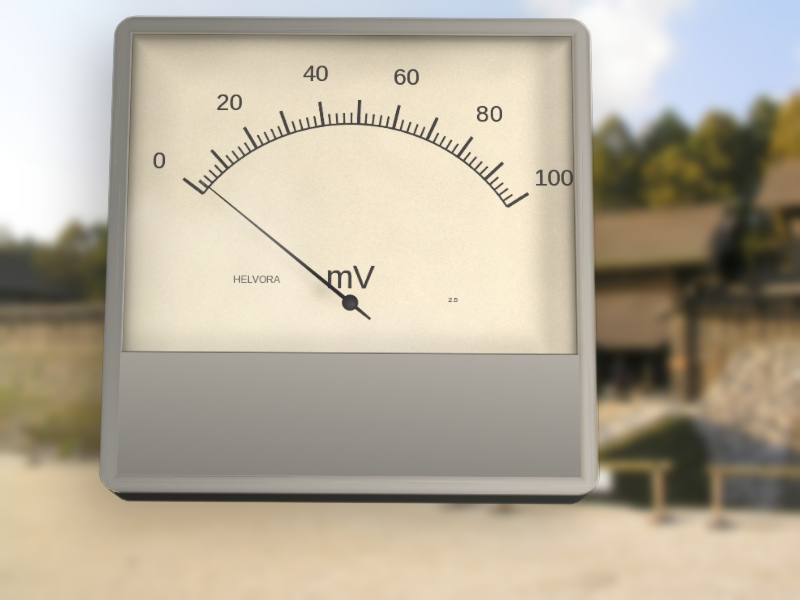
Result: 2mV
